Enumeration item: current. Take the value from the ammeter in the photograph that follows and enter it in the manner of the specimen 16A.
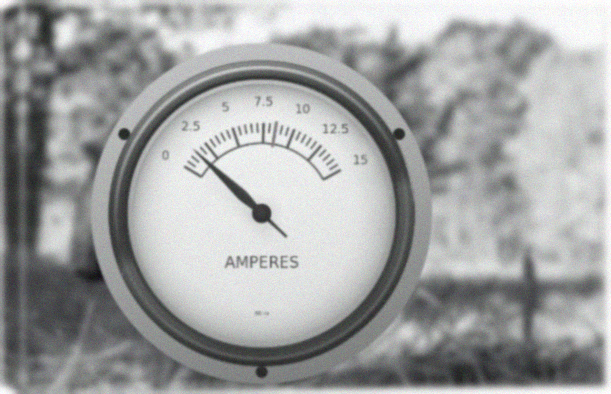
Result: 1.5A
